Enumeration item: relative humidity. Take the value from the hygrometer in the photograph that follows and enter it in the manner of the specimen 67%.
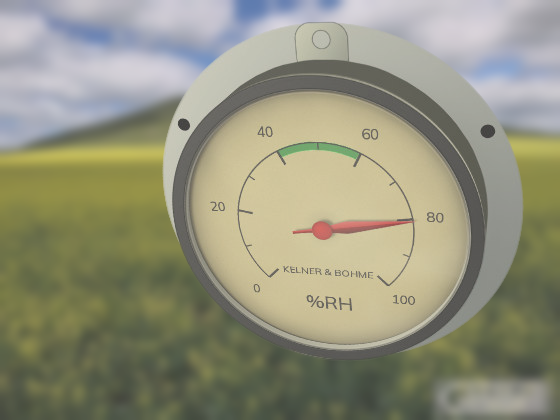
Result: 80%
